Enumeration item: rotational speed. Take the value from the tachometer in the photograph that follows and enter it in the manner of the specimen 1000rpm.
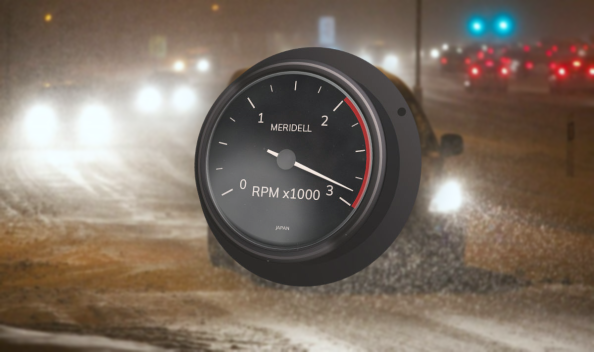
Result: 2875rpm
